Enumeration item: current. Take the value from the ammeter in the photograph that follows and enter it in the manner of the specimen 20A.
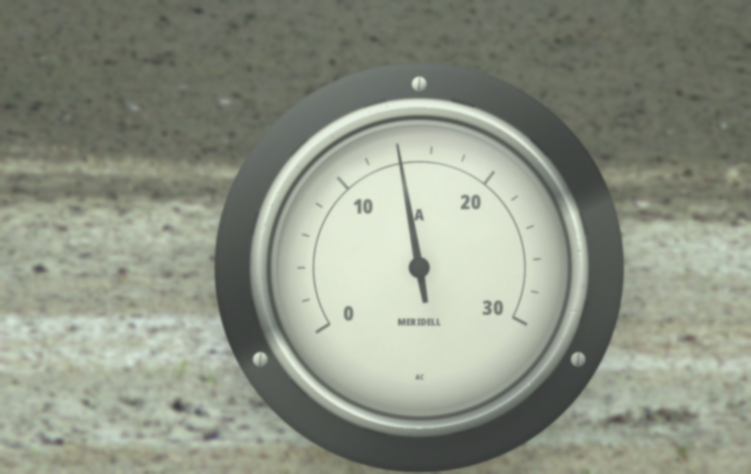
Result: 14A
